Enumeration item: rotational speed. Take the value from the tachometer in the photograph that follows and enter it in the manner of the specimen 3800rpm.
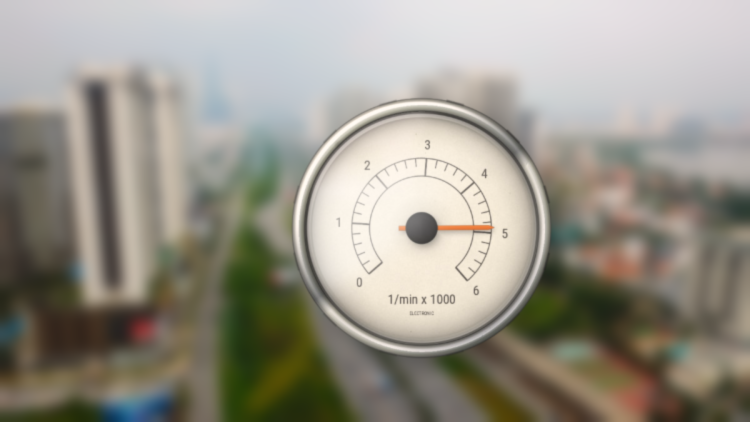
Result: 4900rpm
